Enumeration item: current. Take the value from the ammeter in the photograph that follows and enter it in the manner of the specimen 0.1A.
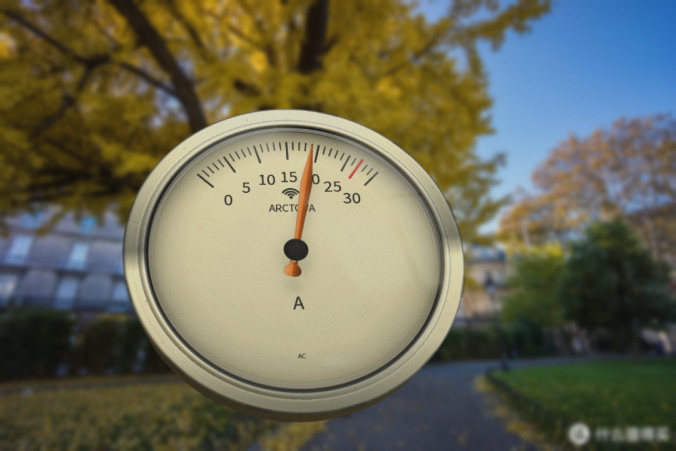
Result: 19A
